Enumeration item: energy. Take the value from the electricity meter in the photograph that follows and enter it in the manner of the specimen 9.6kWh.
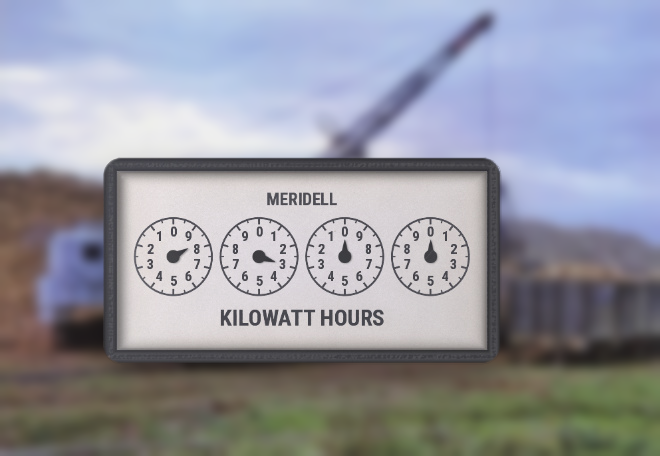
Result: 8300kWh
